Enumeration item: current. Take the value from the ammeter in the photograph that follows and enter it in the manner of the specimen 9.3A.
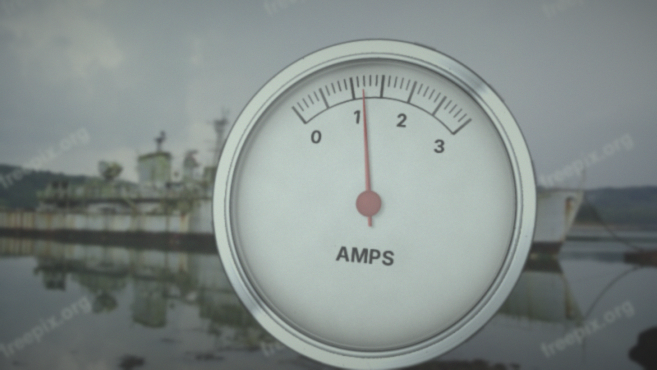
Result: 1.2A
